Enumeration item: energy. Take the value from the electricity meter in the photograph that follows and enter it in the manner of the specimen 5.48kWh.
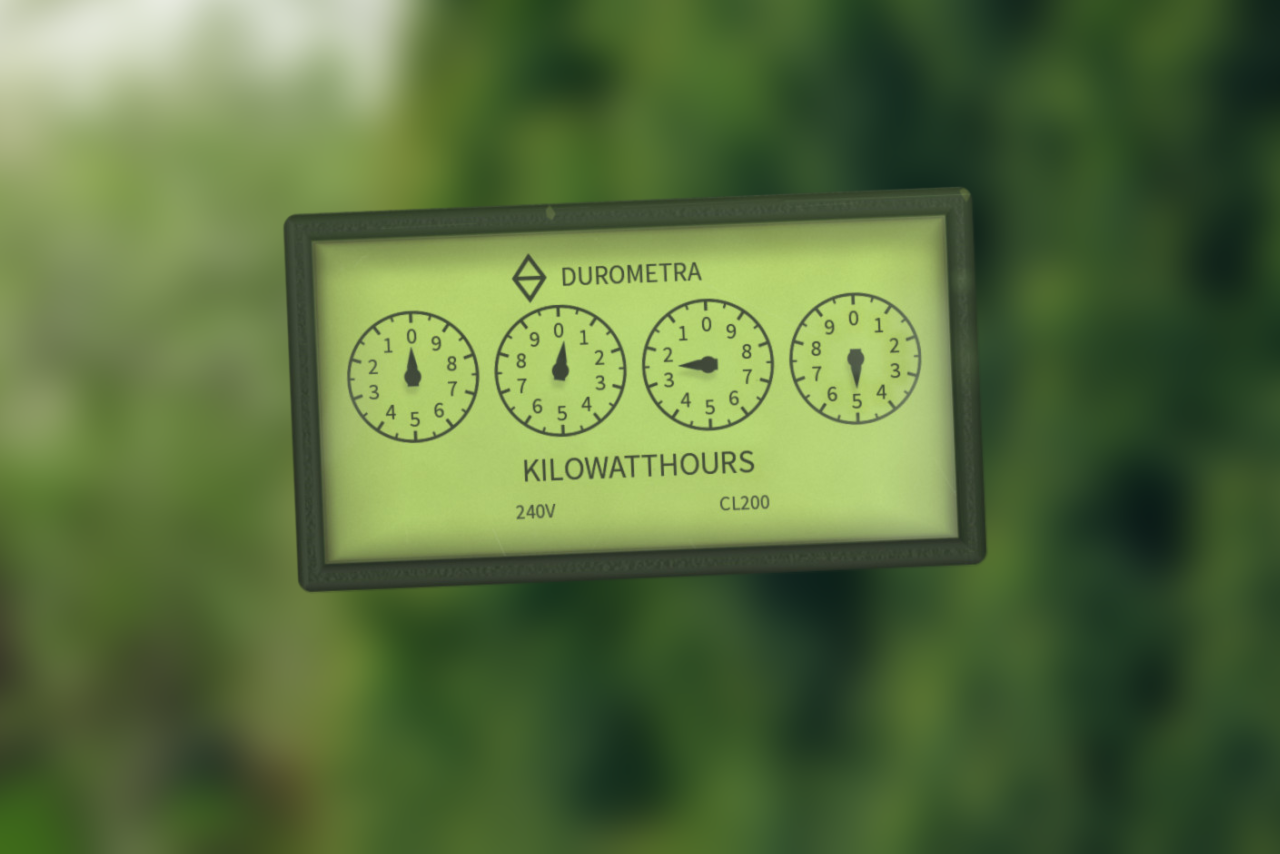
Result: 25kWh
